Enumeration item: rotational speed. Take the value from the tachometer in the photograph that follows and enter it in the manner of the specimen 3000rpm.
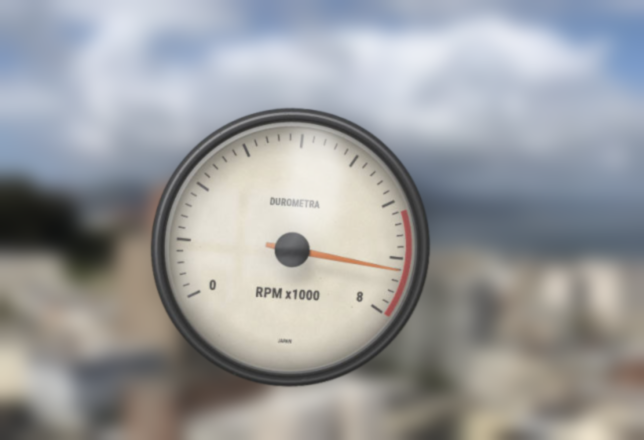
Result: 7200rpm
